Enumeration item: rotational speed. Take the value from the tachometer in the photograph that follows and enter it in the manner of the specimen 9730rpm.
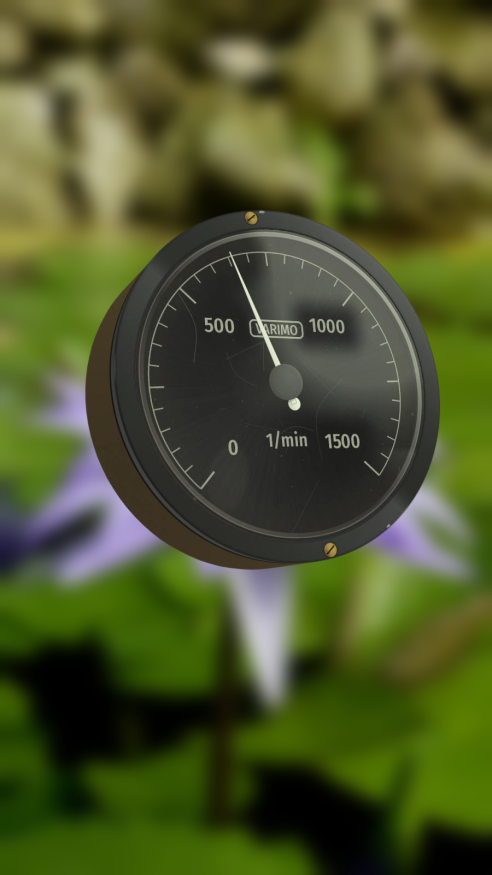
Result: 650rpm
